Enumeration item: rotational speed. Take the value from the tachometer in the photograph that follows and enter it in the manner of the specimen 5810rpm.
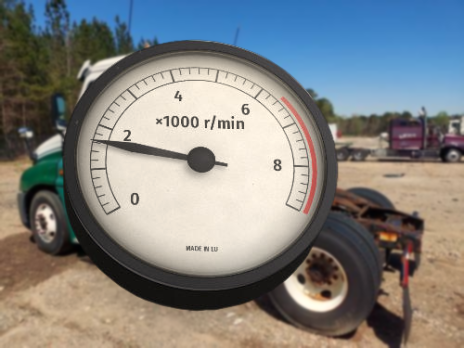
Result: 1600rpm
